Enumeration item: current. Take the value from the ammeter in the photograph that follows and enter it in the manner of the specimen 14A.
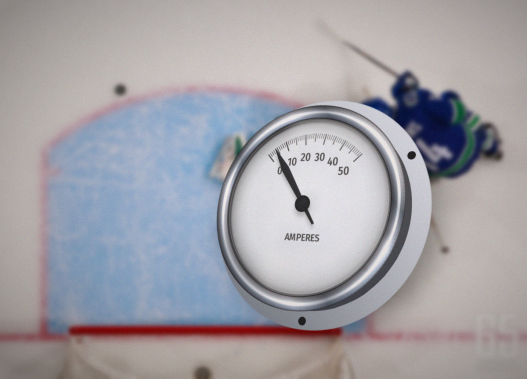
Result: 5A
